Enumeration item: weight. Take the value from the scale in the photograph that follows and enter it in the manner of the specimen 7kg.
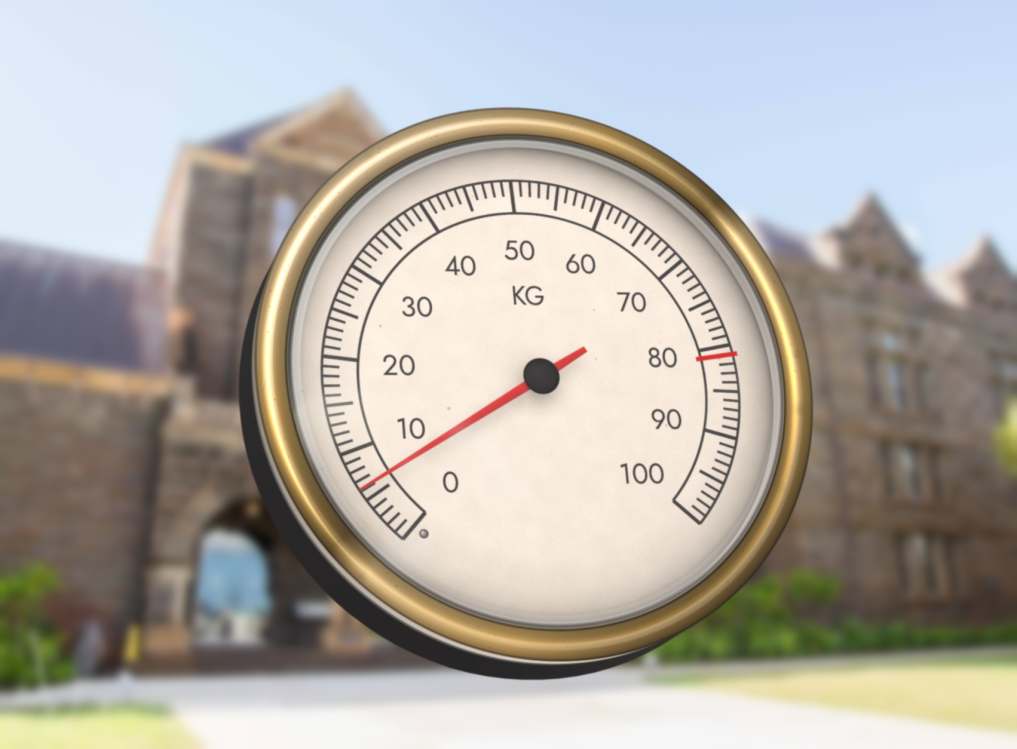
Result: 6kg
